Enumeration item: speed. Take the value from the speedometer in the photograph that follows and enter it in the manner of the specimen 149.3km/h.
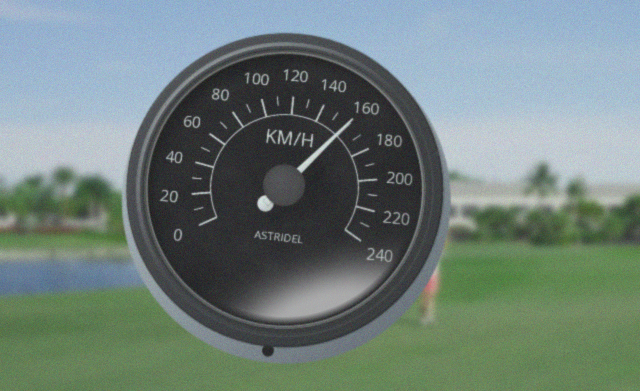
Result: 160km/h
